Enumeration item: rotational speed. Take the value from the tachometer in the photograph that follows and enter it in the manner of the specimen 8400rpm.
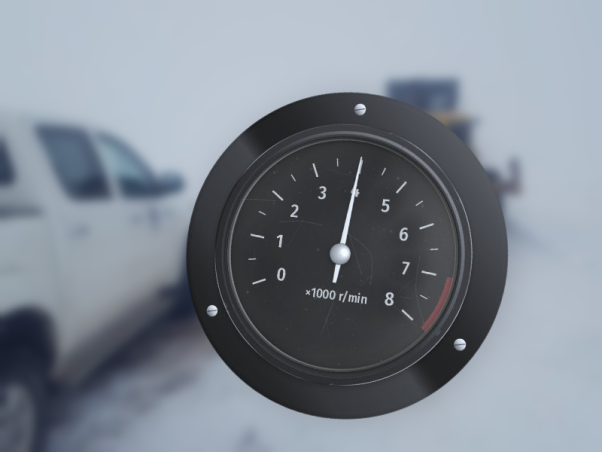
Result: 4000rpm
